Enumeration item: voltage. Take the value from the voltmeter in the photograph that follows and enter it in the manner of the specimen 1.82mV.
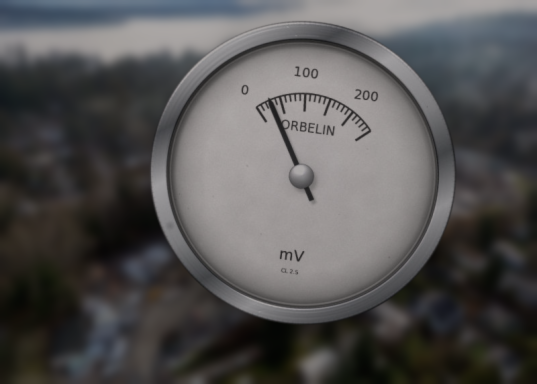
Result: 30mV
